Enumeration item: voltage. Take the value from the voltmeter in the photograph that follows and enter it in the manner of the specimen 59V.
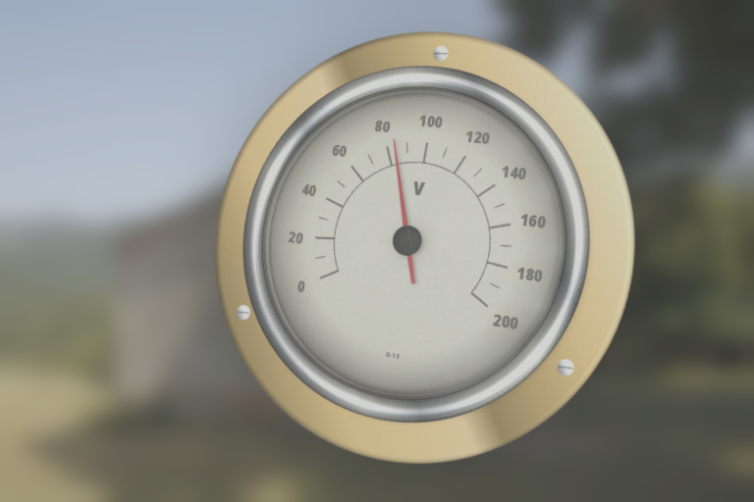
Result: 85V
